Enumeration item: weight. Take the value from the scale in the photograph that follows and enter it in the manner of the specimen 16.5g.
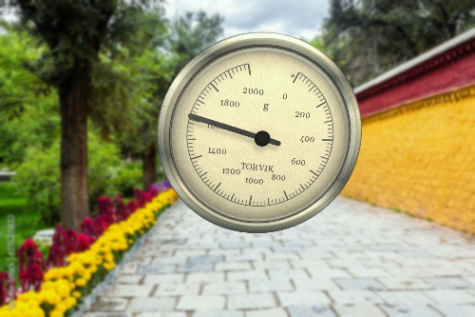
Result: 1620g
